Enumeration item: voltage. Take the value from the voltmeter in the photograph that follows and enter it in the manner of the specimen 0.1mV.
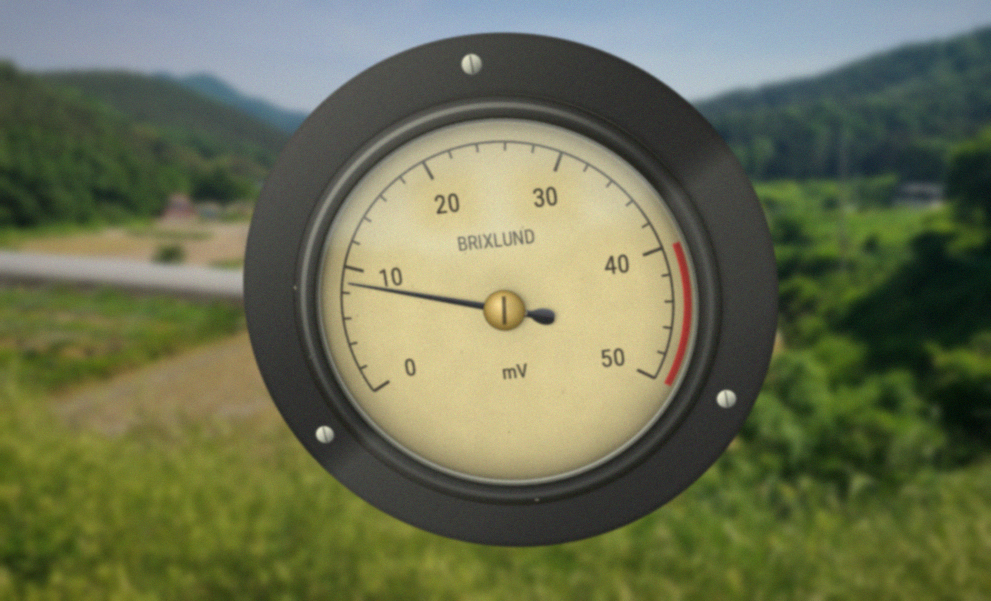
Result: 9mV
